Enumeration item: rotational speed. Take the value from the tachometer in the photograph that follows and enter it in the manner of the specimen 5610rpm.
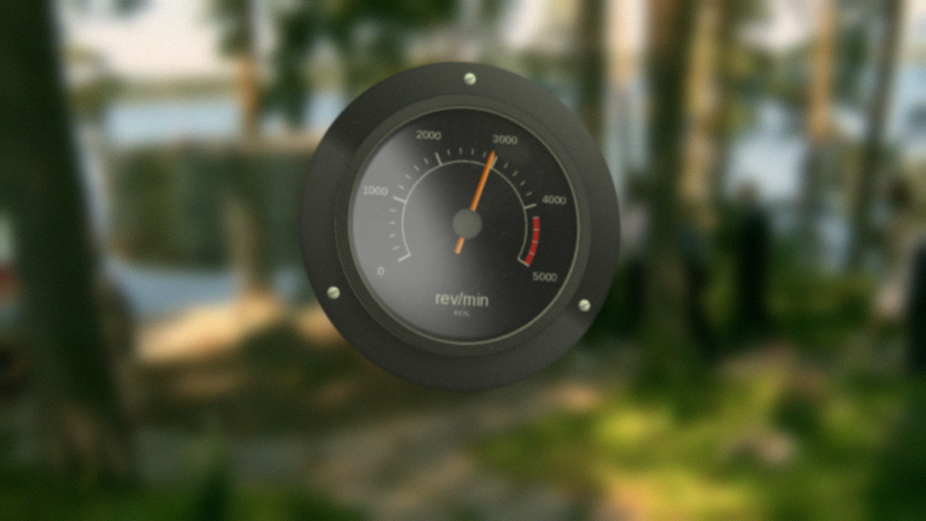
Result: 2900rpm
